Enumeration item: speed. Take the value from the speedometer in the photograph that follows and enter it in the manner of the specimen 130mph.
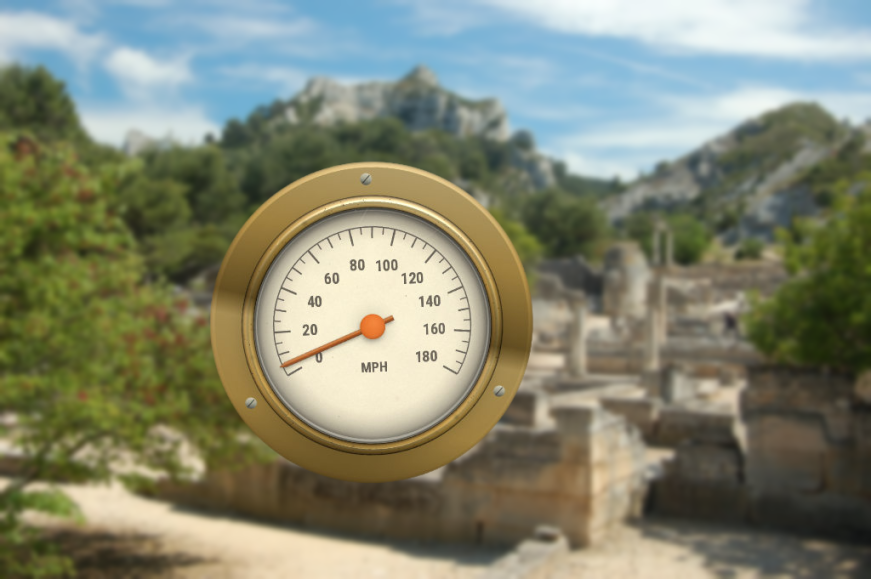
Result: 5mph
